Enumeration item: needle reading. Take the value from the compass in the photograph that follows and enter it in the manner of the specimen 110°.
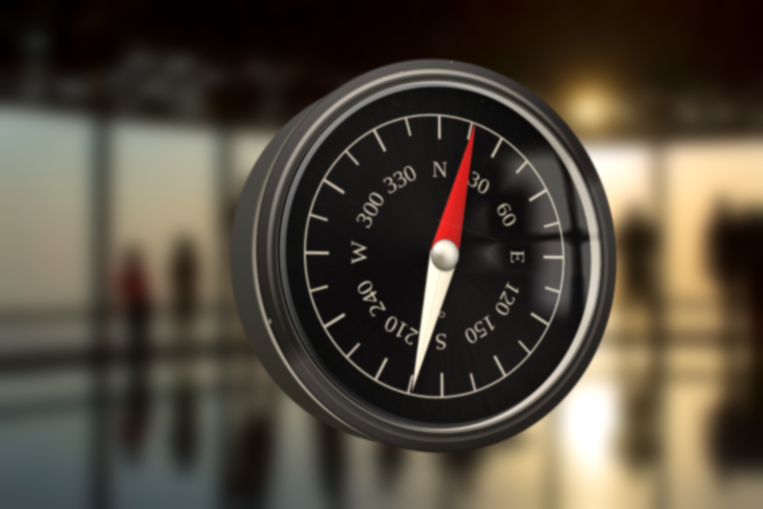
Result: 15°
